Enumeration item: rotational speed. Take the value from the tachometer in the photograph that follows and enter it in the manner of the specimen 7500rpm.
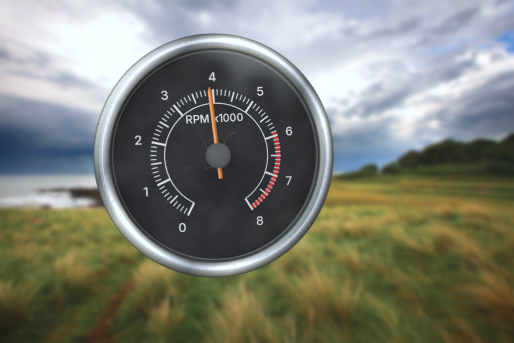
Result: 3900rpm
